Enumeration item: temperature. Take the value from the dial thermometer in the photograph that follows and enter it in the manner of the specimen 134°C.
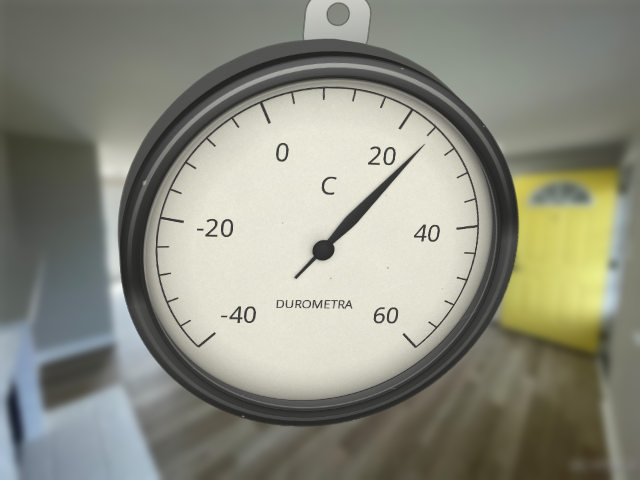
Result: 24°C
